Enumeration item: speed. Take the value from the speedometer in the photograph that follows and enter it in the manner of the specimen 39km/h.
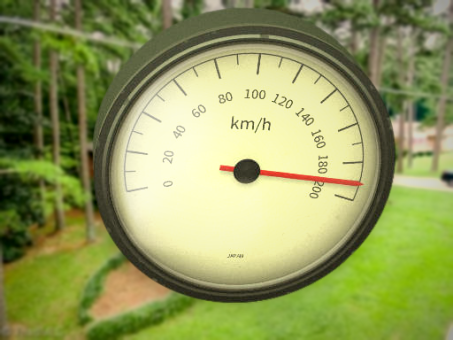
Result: 190km/h
